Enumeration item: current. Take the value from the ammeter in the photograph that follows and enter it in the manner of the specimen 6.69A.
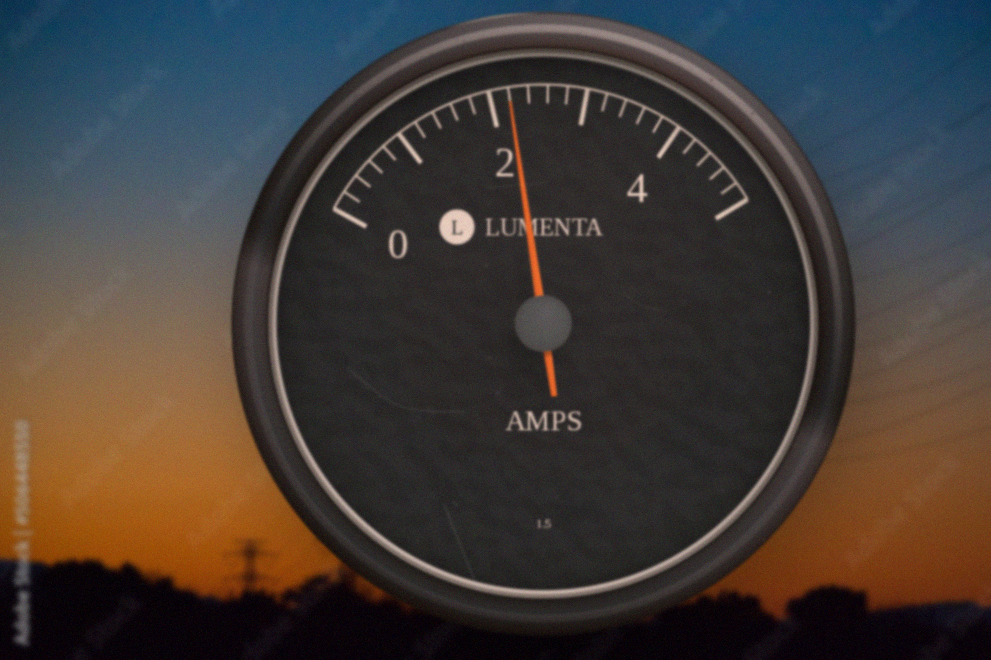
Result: 2.2A
